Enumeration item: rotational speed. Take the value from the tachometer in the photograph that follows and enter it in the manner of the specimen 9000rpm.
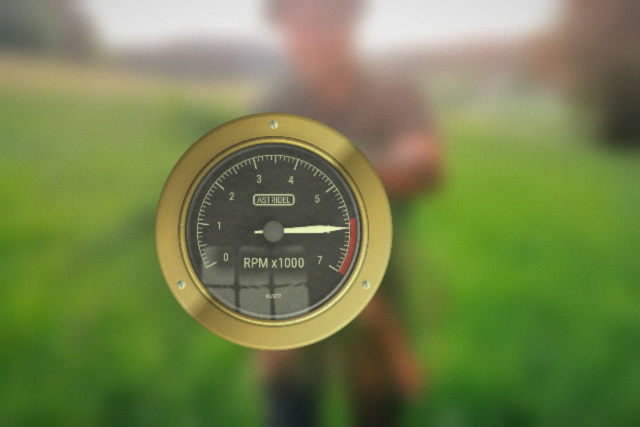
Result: 6000rpm
